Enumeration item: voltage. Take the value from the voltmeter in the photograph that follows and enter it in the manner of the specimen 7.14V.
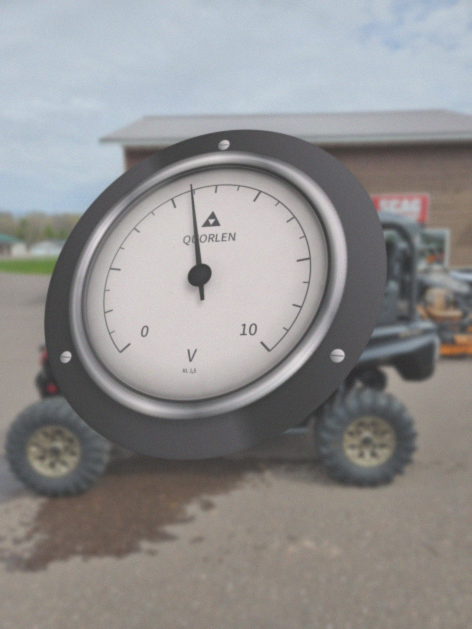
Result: 4.5V
